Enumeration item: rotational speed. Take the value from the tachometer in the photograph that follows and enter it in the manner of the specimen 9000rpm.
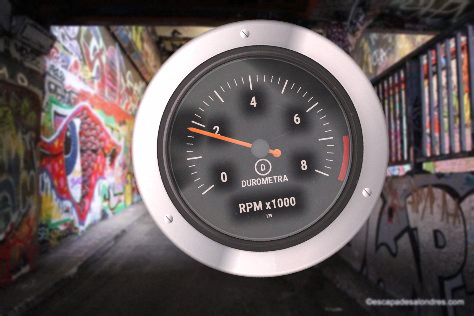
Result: 1800rpm
